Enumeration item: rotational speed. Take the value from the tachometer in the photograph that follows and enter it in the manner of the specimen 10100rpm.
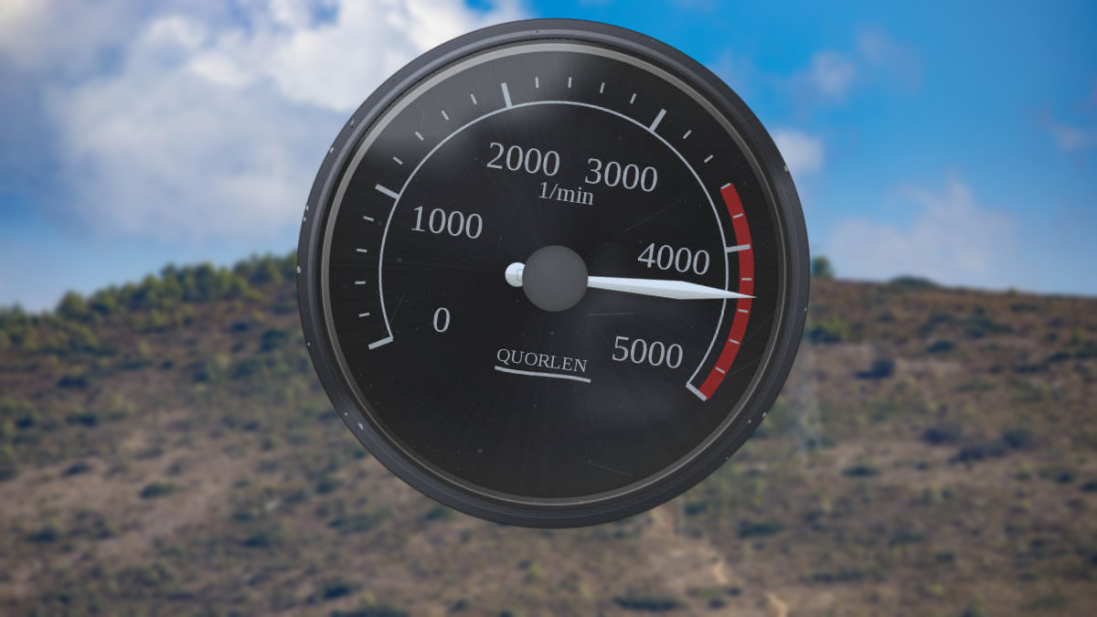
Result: 4300rpm
